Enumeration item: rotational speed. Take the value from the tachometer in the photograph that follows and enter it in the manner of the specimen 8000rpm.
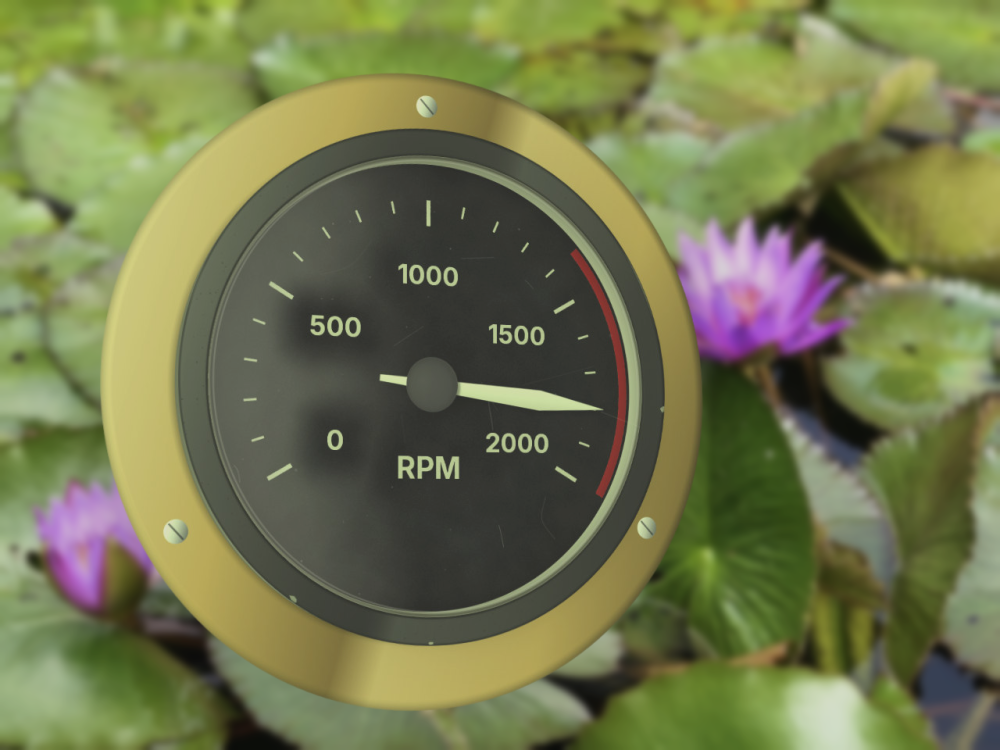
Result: 1800rpm
